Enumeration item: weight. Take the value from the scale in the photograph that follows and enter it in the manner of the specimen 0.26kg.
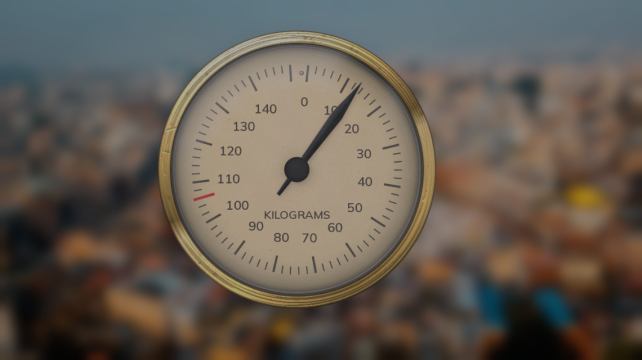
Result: 13kg
